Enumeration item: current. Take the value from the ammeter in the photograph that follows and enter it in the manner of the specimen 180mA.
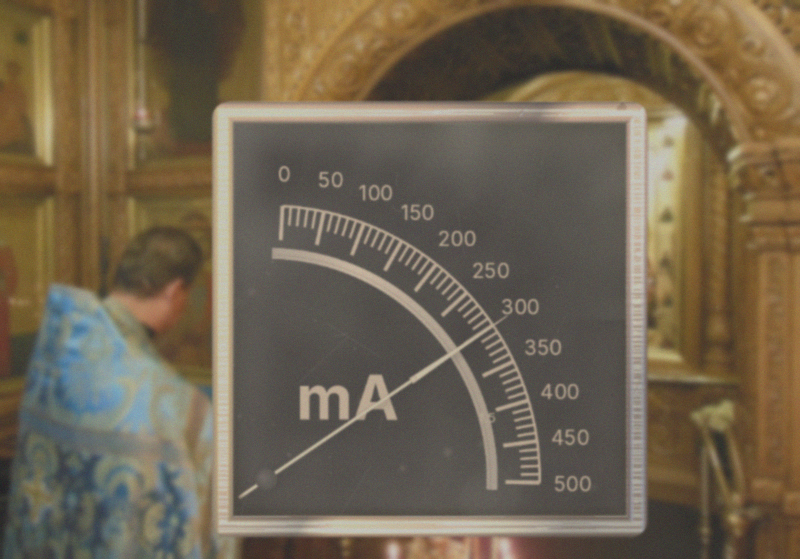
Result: 300mA
